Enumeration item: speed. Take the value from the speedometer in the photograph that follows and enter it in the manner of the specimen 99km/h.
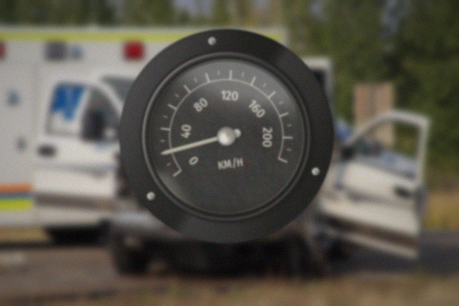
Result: 20km/h
